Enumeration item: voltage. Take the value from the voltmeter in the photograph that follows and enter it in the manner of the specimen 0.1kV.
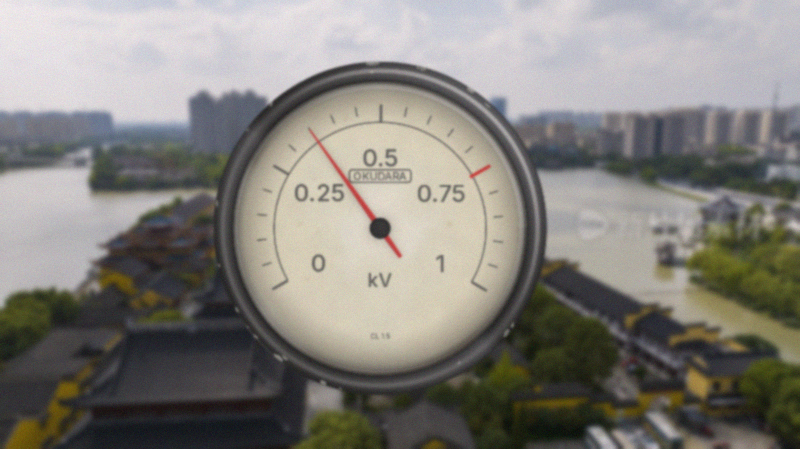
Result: 0.35kV
